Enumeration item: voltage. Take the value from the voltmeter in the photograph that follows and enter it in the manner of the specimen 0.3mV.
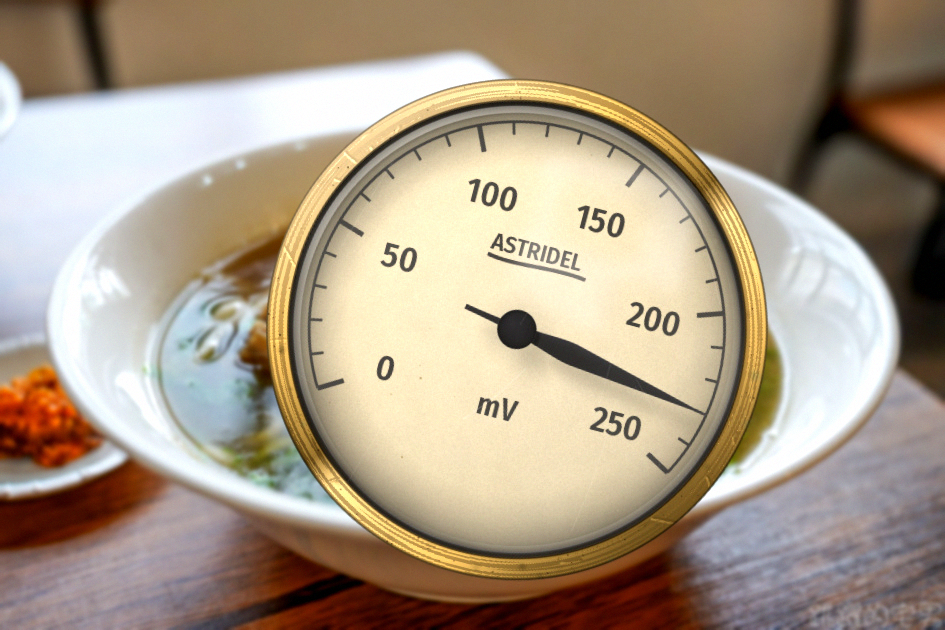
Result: 230mV
